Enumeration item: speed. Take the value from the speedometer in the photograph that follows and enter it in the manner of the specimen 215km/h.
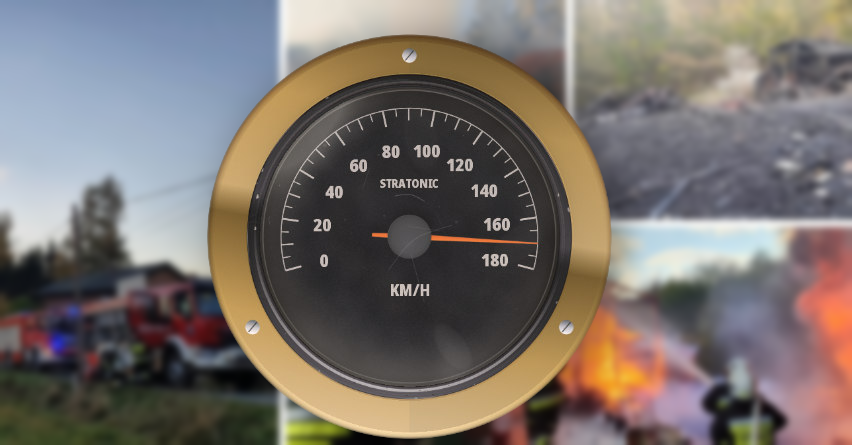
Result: 170km/h
